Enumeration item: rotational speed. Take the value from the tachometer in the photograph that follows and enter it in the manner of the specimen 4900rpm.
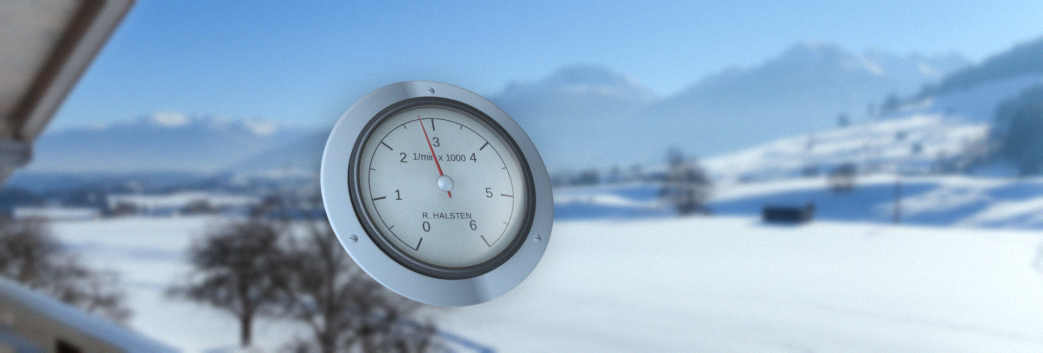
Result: 2750rpm
